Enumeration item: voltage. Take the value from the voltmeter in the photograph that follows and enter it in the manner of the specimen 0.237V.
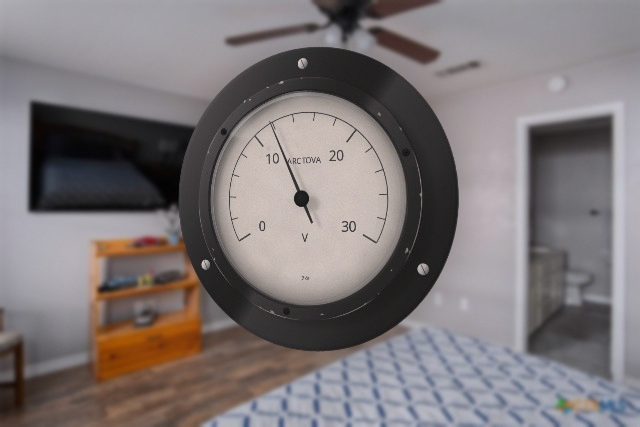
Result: 12V
